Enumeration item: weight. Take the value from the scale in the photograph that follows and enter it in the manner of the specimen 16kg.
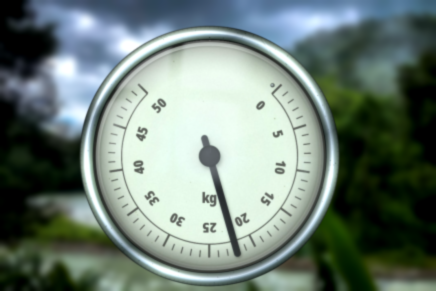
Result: 22kg
